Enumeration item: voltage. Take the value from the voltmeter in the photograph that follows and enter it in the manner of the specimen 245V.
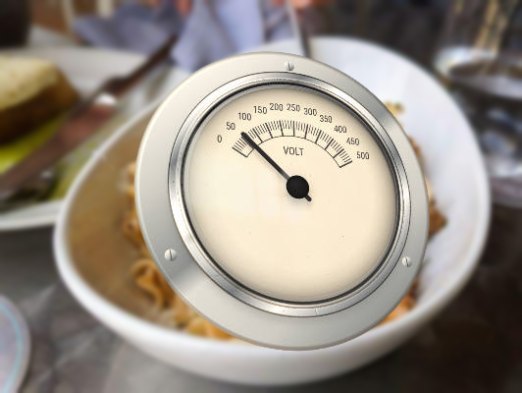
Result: 50V
